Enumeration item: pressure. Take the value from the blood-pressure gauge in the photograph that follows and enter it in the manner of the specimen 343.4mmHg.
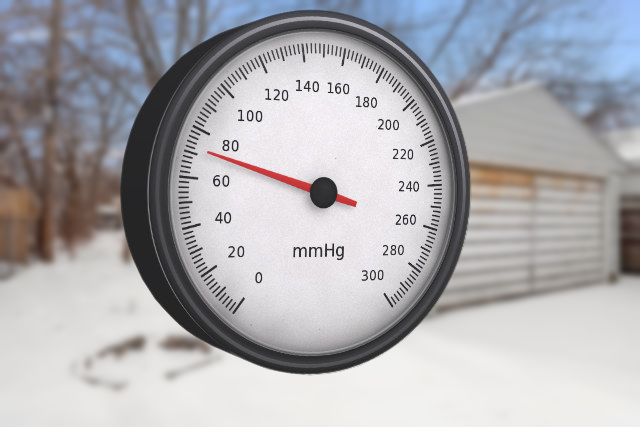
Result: 72mmHg
